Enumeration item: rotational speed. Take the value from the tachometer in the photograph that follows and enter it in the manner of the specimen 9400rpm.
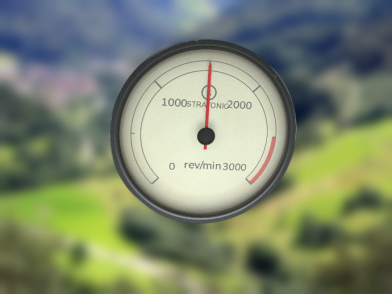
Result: 1500rpm
